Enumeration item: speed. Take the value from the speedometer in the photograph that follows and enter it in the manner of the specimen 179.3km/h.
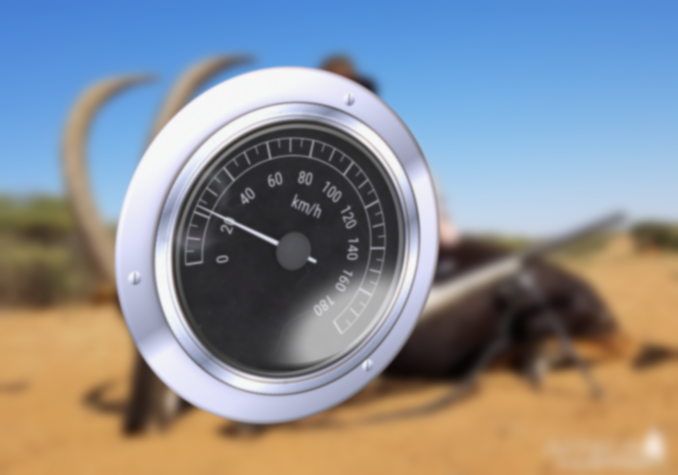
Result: 22.5km/h
